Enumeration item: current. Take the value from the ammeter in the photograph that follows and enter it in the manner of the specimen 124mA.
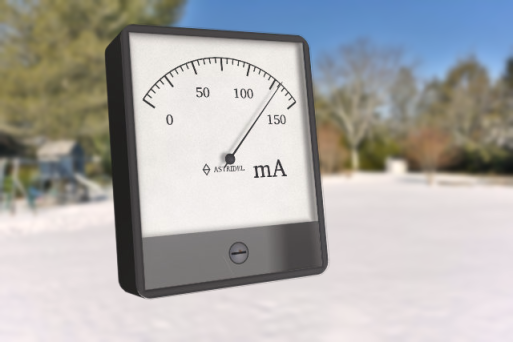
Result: 130mA
